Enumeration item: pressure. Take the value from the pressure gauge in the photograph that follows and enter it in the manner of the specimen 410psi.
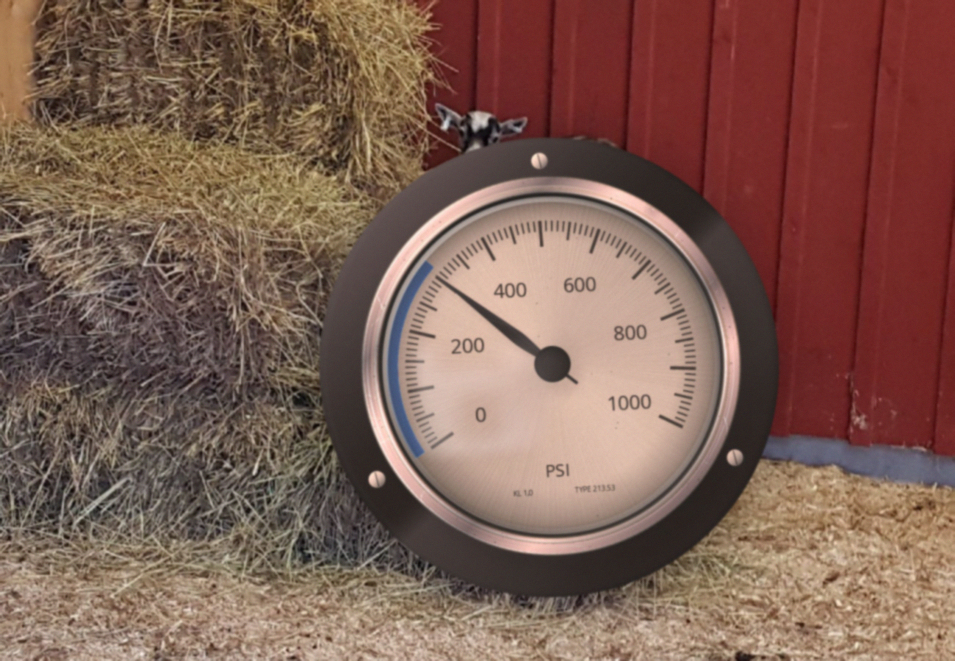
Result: 300psi
